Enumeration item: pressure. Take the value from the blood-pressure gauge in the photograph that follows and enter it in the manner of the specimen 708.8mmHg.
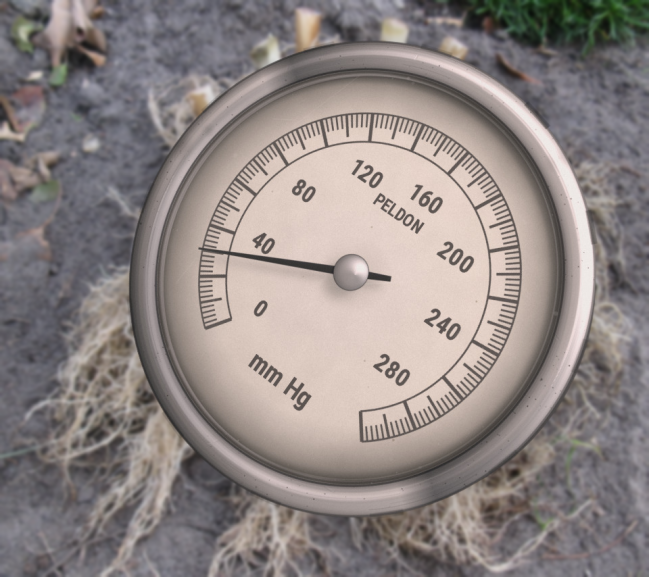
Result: 30mmHg
